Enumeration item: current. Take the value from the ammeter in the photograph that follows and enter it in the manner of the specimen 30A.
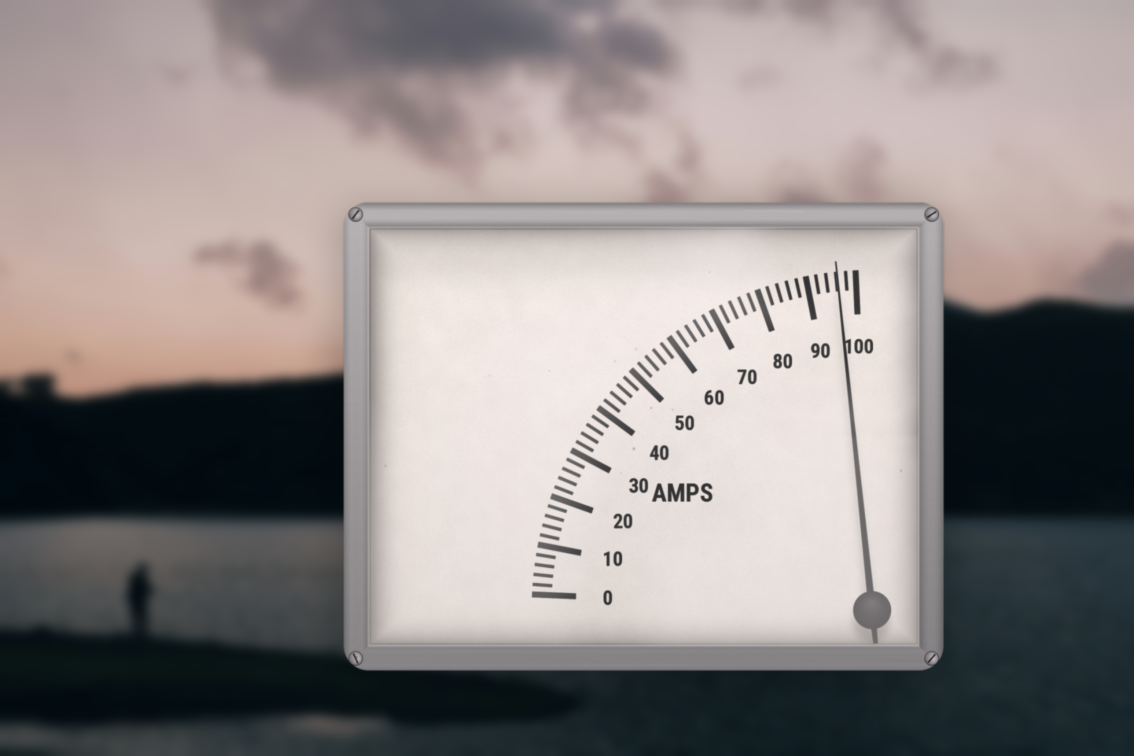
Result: 96A
